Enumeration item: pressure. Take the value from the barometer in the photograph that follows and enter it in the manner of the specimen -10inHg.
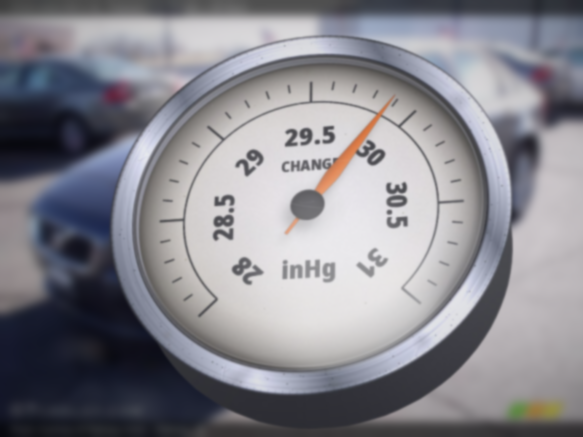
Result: 29.9inHg
